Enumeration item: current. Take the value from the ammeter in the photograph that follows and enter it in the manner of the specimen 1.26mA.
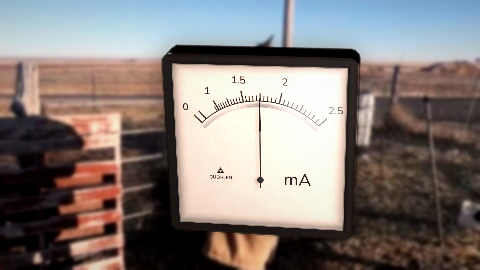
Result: 1.75mA
